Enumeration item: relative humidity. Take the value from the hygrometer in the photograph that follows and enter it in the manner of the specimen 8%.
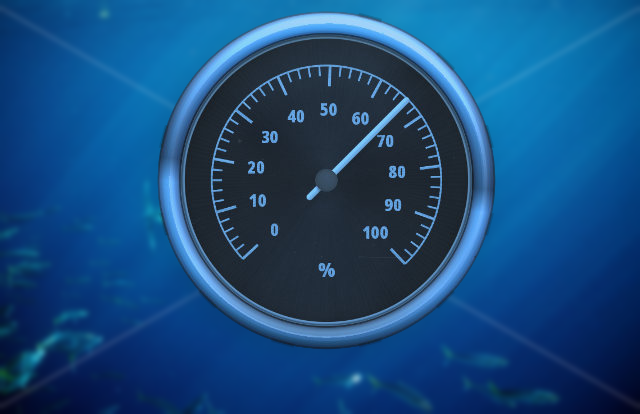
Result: 66%
